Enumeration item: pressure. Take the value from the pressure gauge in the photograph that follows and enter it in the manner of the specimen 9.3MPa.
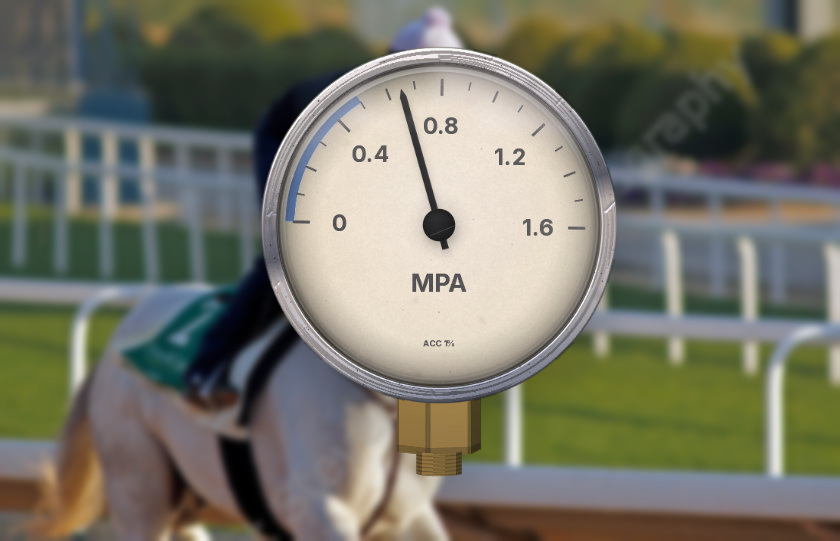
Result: 0.65MPa
